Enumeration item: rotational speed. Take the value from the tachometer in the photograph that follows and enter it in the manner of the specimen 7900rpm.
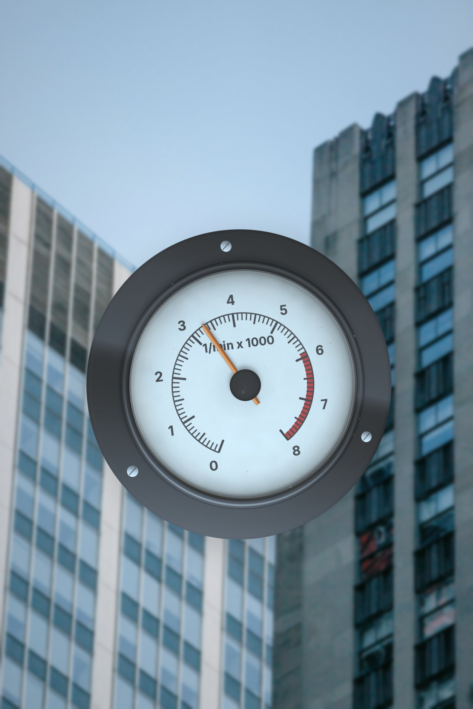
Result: 3300rpm
